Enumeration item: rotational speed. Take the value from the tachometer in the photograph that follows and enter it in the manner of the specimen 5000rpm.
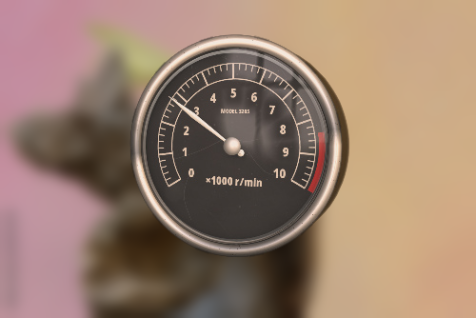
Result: 2800rpm
